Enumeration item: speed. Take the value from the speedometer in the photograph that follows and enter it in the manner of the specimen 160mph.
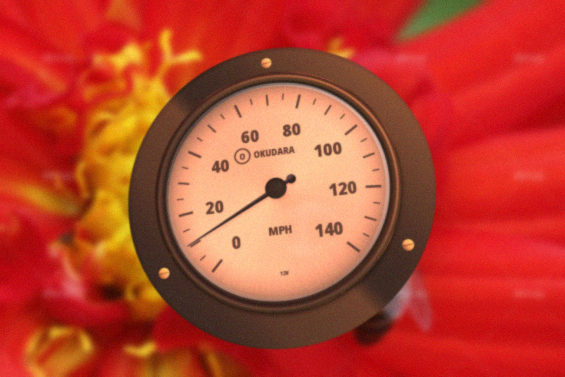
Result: 10mph
